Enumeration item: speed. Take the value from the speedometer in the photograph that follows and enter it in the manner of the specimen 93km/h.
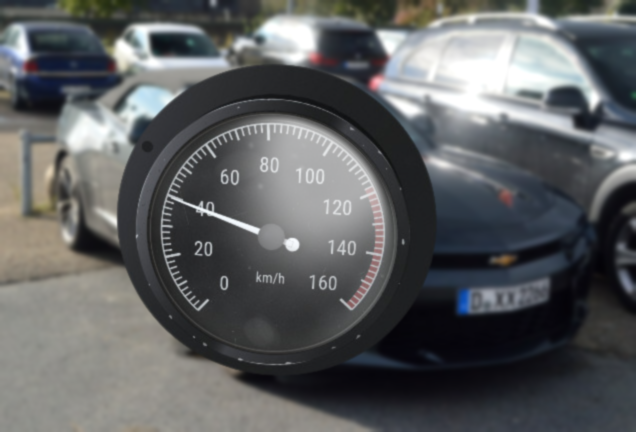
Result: 40km/h
